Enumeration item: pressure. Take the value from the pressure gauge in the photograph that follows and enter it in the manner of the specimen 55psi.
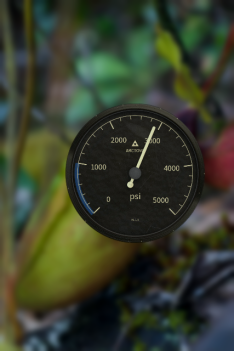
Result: 2900psi
